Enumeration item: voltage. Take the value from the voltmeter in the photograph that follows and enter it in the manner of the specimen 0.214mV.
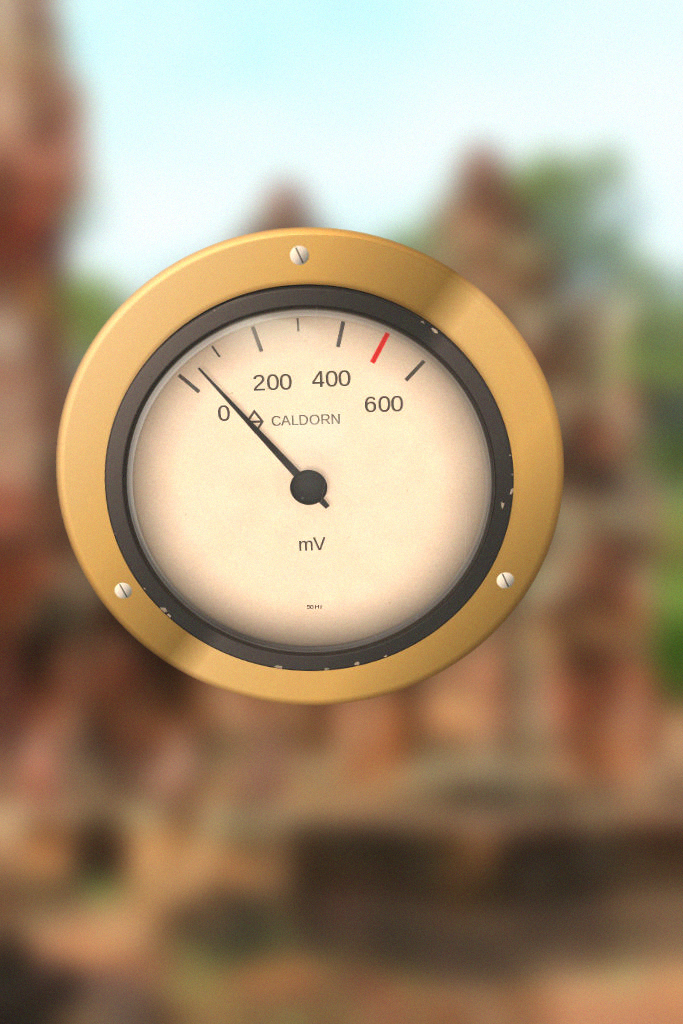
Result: 50mV
